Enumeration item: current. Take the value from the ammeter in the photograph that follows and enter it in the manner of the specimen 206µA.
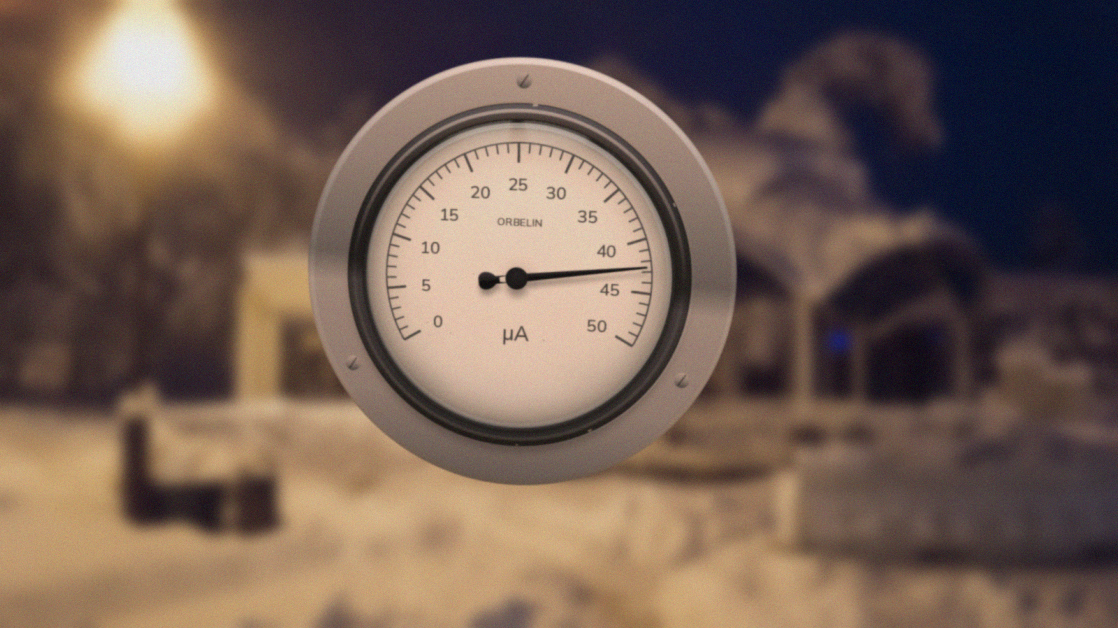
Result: 42.5µA
